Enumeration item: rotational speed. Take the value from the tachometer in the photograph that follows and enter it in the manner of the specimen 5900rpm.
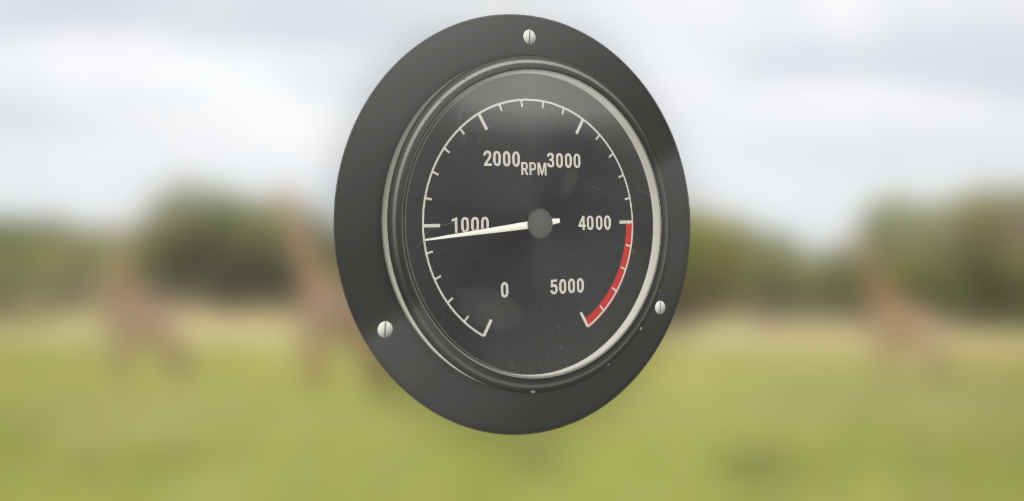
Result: 900rpm
